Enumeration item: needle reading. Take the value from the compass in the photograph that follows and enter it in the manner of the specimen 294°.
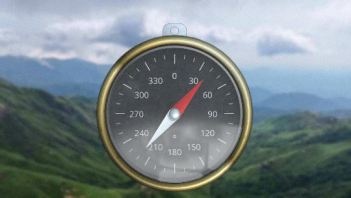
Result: 40°
